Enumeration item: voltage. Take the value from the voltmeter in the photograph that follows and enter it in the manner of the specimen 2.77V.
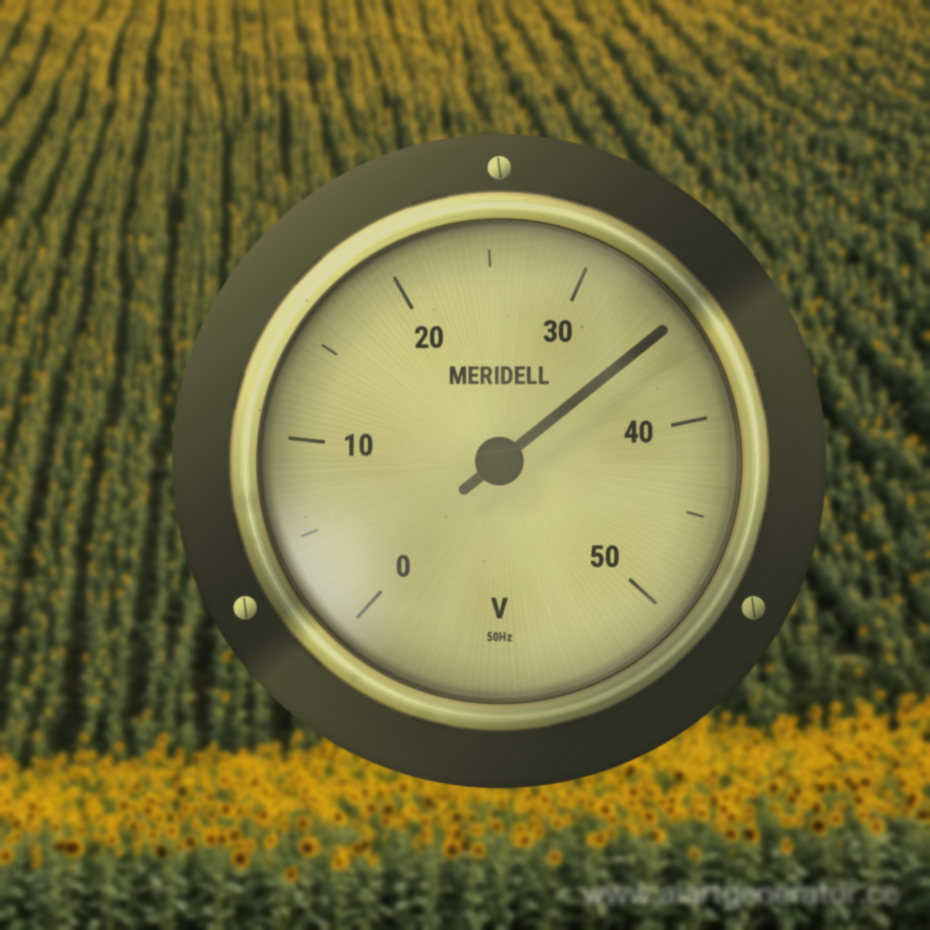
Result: 35V
